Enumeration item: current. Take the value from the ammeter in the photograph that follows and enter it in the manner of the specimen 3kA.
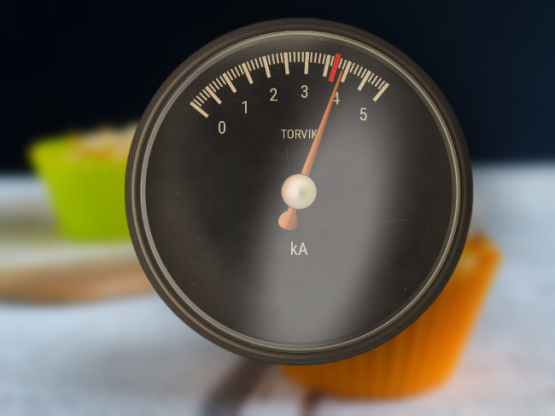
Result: 3.9kA
